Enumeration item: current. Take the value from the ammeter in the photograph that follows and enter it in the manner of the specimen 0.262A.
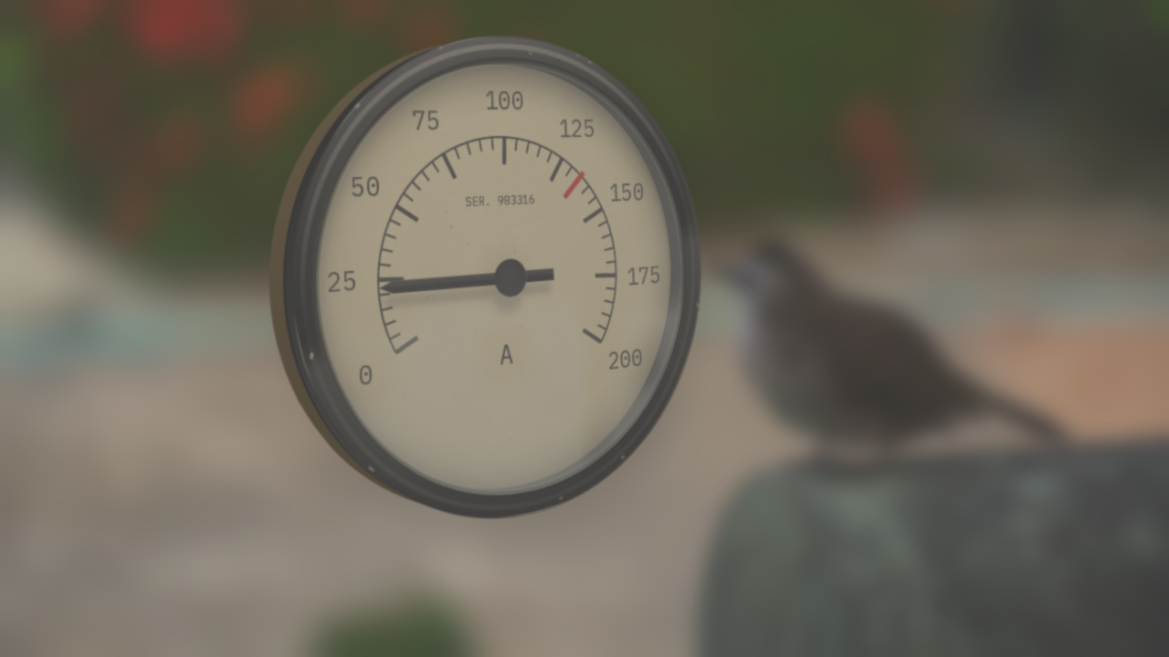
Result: 22.5A
